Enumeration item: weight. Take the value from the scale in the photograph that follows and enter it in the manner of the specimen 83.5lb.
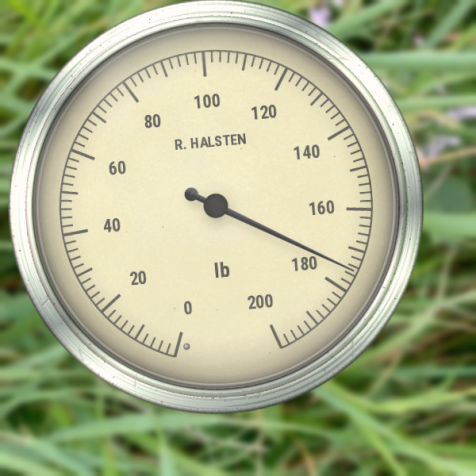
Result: 175lb
